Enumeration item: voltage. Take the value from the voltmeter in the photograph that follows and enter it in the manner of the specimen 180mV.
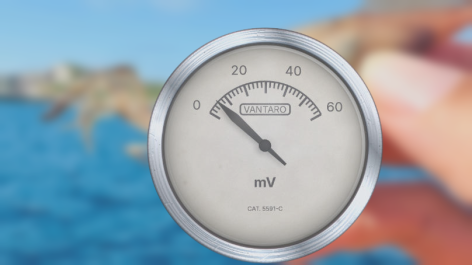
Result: 6mV
